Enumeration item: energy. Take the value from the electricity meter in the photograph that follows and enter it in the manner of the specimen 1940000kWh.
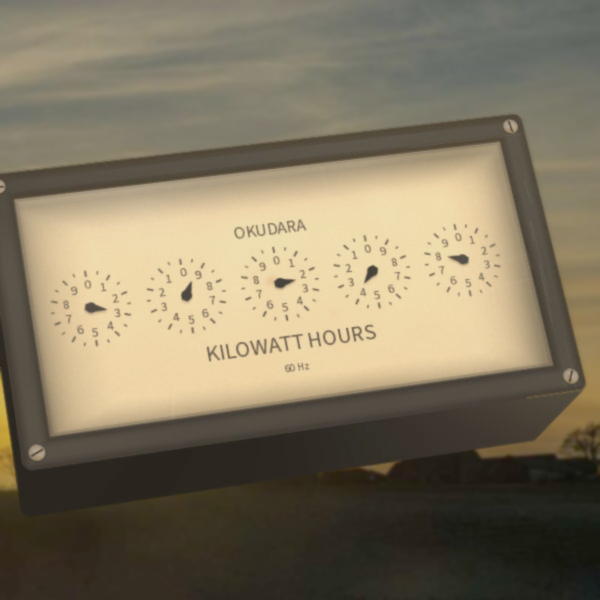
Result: 29238kWh
